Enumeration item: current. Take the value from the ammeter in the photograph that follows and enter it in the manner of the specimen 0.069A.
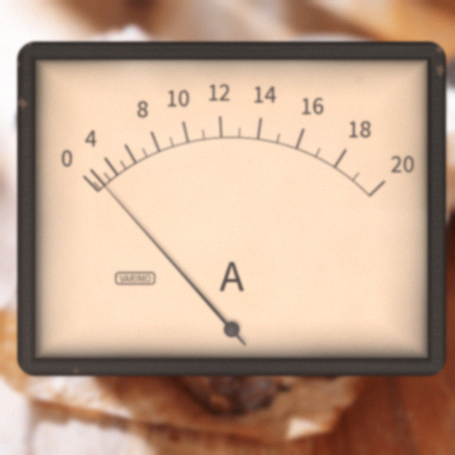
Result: 2A
